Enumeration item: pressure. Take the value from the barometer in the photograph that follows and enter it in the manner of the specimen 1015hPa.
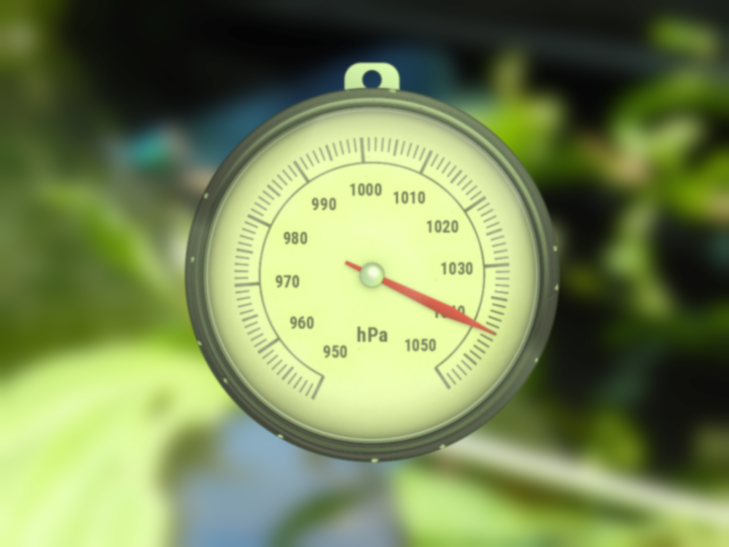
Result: 1040hPa
